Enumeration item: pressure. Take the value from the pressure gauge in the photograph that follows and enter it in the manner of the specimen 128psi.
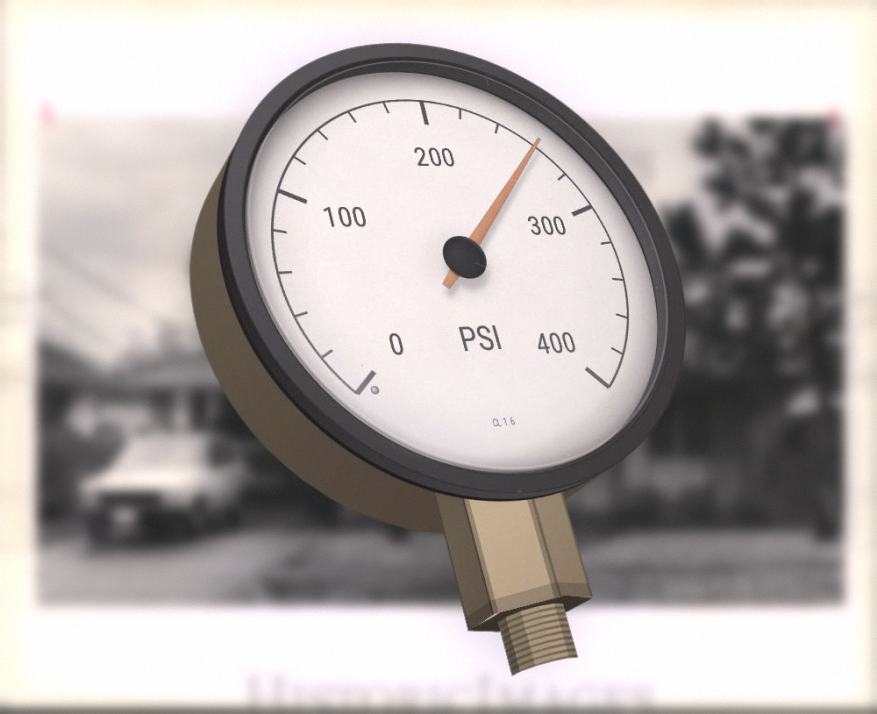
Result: 260psi
